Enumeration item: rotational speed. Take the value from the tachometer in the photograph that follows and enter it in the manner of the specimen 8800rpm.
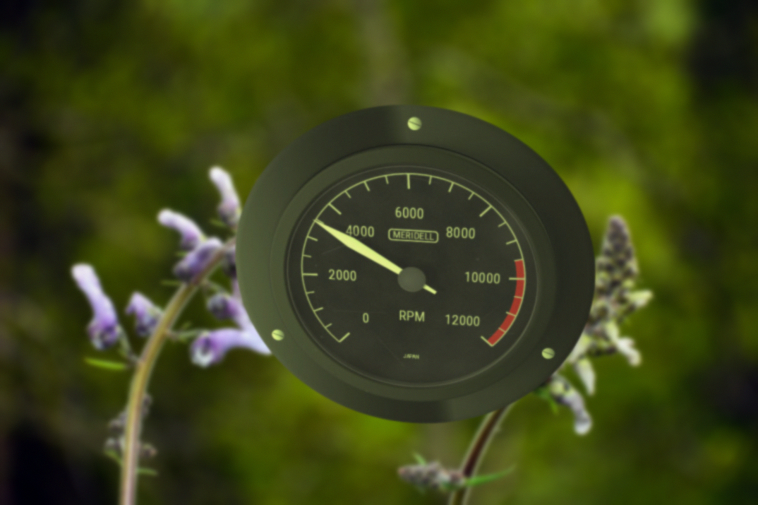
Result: 3500rpm
